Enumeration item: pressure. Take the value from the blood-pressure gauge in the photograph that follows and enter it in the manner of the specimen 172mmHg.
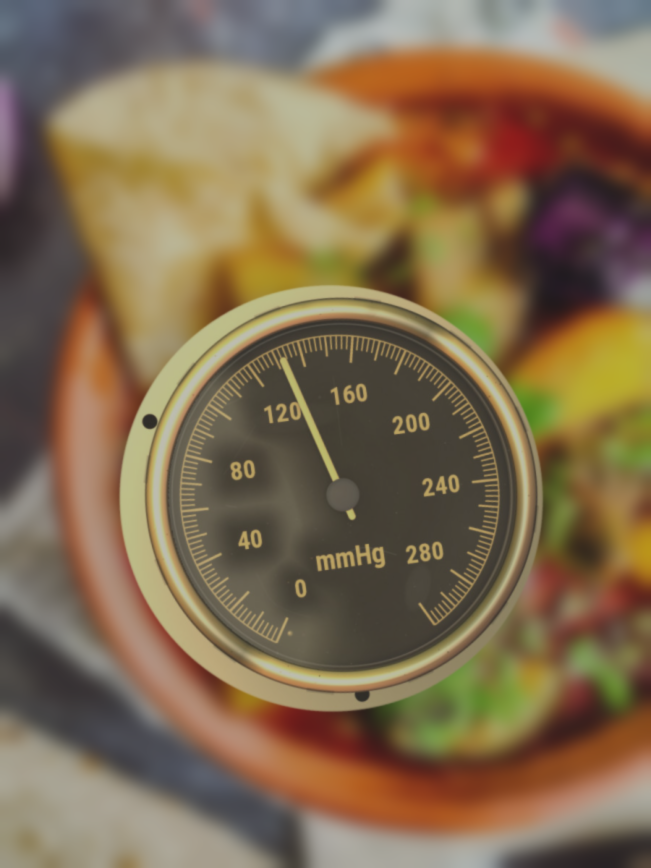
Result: 132mmHg
